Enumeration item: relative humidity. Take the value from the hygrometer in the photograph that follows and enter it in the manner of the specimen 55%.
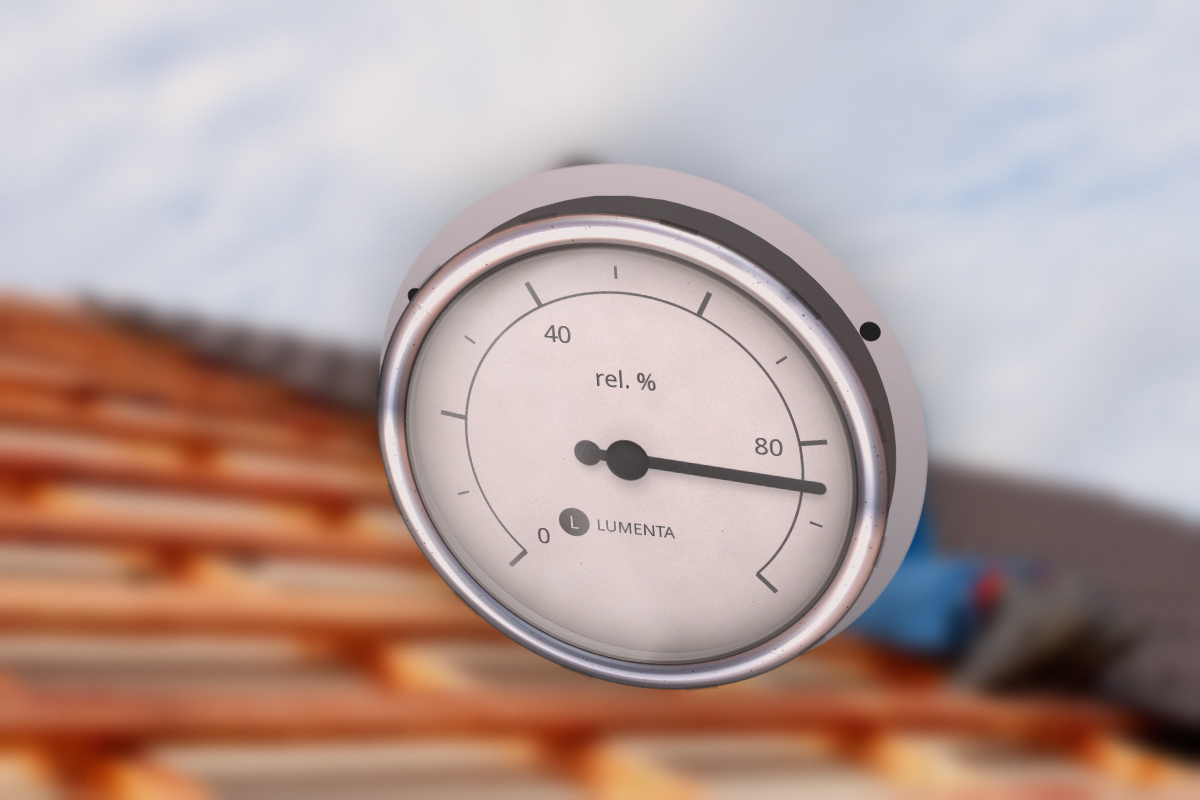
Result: 85%
